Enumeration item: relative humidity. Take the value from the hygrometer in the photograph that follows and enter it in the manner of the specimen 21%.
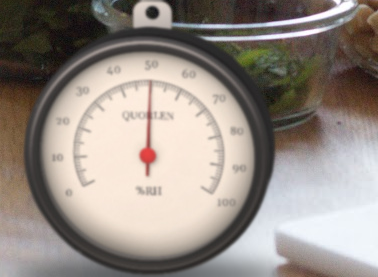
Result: 50%
